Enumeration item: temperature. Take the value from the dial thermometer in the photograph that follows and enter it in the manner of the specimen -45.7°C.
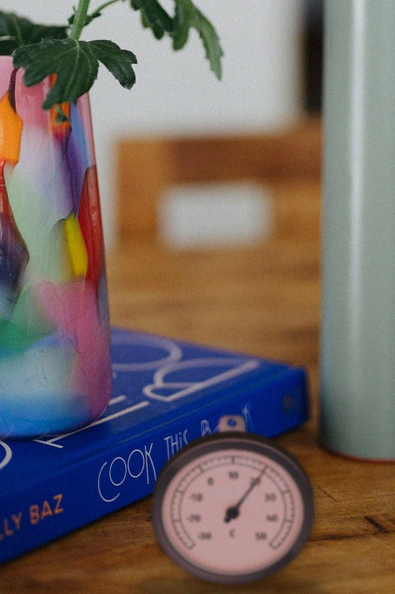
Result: 20°C
